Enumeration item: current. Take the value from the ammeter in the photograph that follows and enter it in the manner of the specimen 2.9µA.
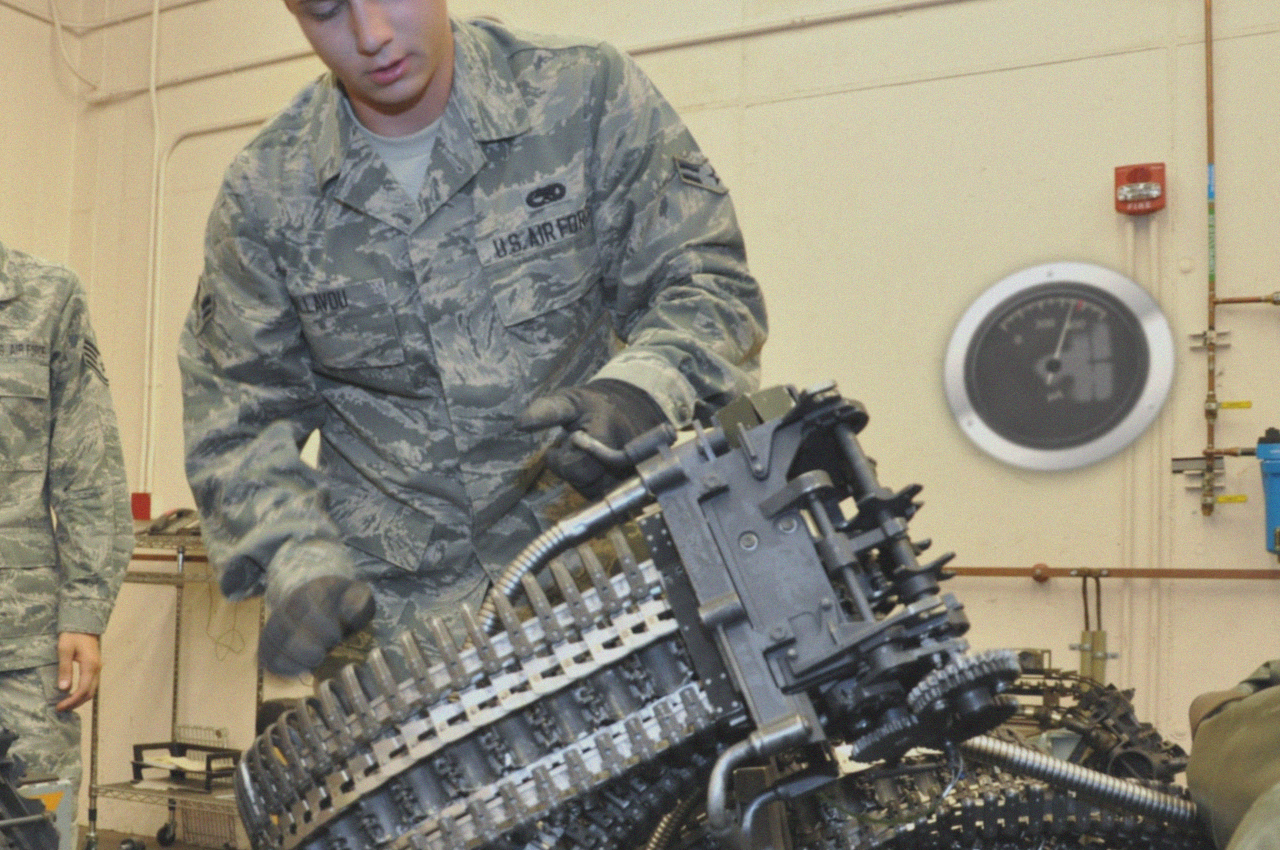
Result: 350µA
